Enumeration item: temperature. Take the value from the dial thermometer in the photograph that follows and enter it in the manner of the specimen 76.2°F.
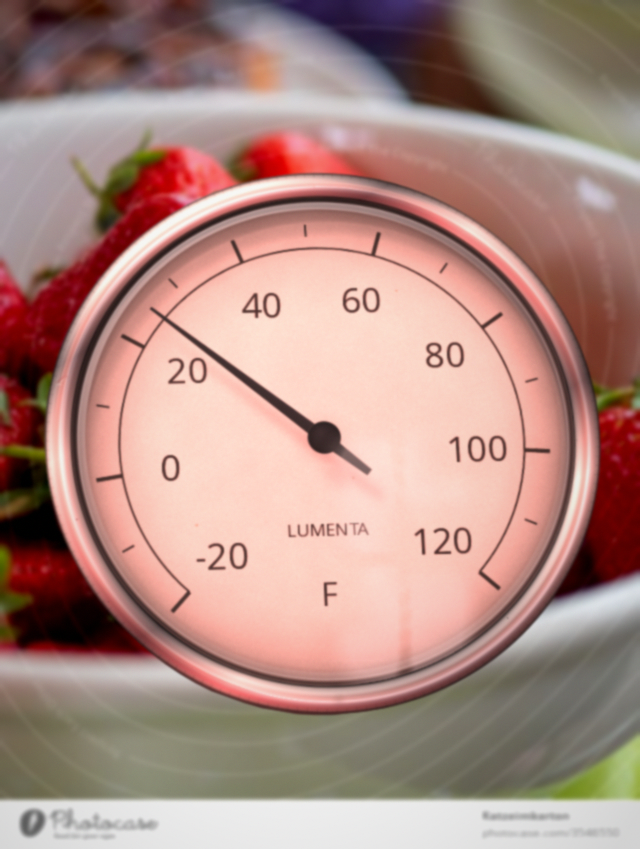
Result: 25°F
